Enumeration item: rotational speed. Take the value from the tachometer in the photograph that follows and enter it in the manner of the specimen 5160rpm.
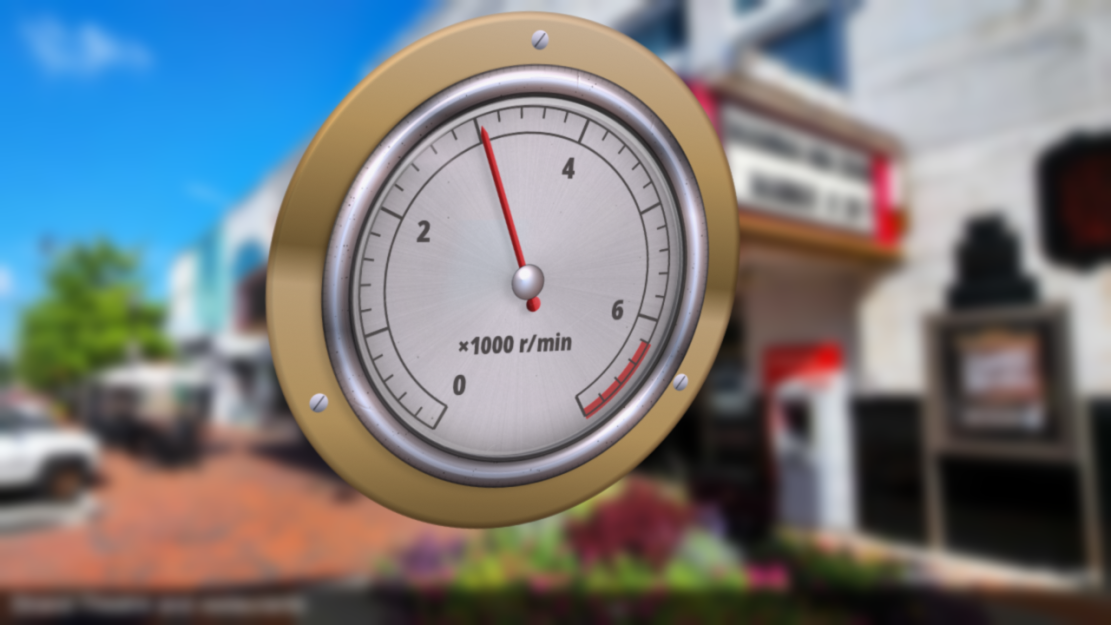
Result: 3000rpm
